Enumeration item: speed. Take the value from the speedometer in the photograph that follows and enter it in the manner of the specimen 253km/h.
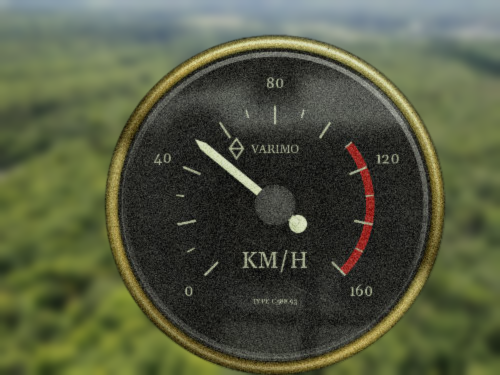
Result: 50km/h
